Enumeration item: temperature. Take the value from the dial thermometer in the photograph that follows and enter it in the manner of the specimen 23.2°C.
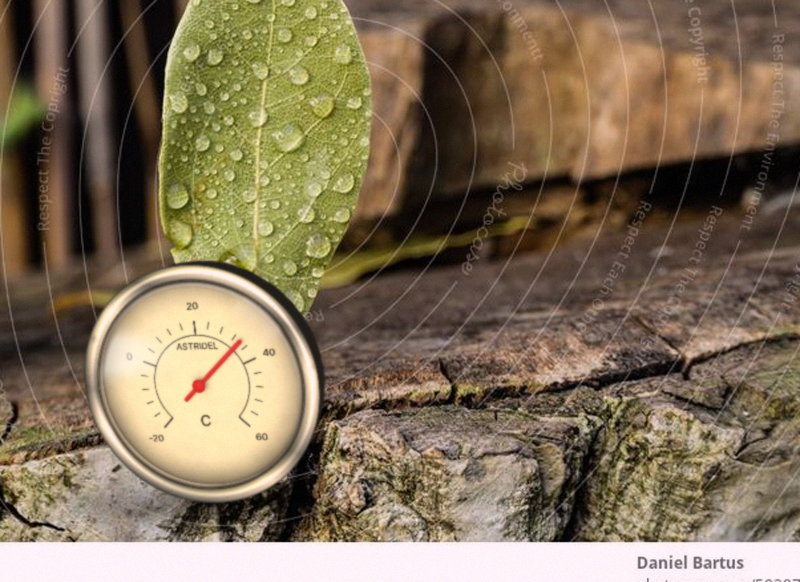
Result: 34°C
